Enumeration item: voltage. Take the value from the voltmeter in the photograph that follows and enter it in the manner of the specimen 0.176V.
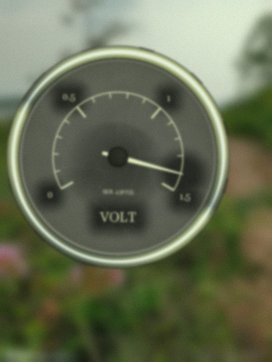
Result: 1.4V
